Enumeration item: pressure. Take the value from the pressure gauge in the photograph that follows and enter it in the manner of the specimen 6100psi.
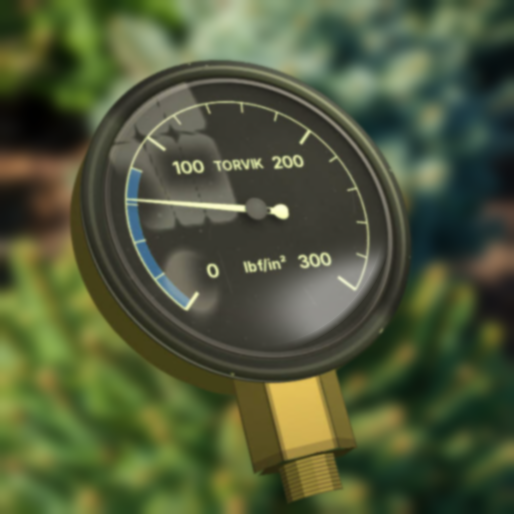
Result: 60psi
